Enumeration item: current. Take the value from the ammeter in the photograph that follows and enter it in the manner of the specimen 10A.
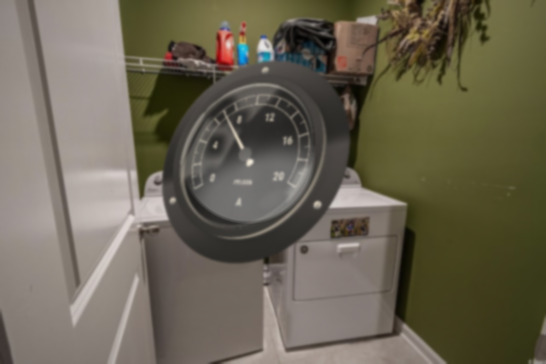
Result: 7A
